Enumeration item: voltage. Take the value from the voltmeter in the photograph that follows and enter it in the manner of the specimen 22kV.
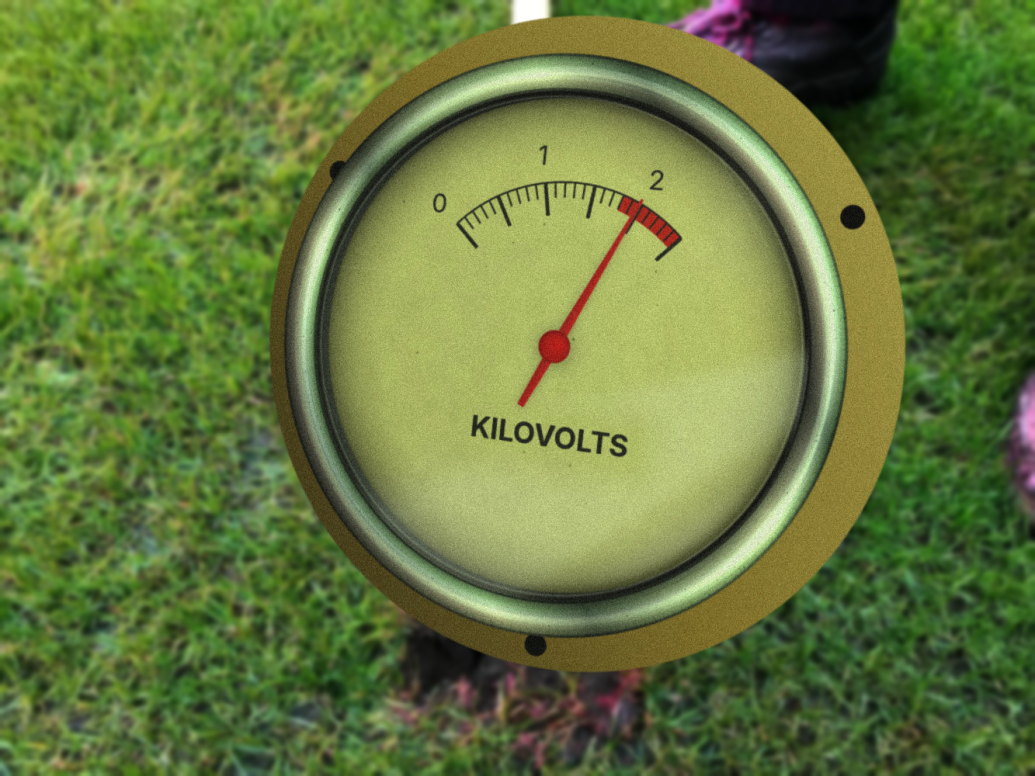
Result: 2kV
